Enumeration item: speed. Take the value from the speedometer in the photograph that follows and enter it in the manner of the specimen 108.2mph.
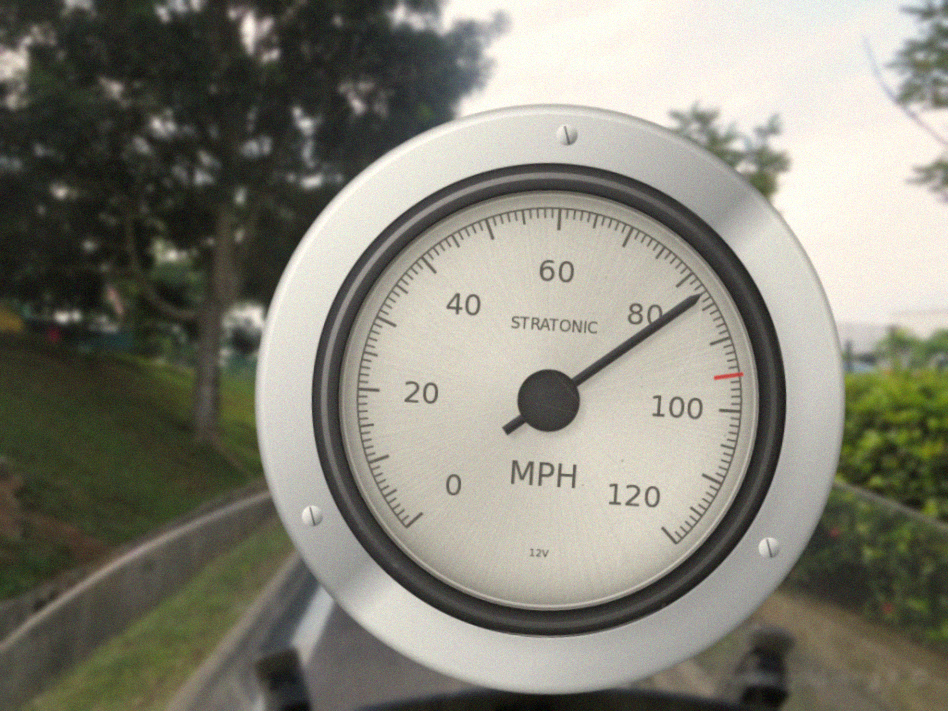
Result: 83mph
